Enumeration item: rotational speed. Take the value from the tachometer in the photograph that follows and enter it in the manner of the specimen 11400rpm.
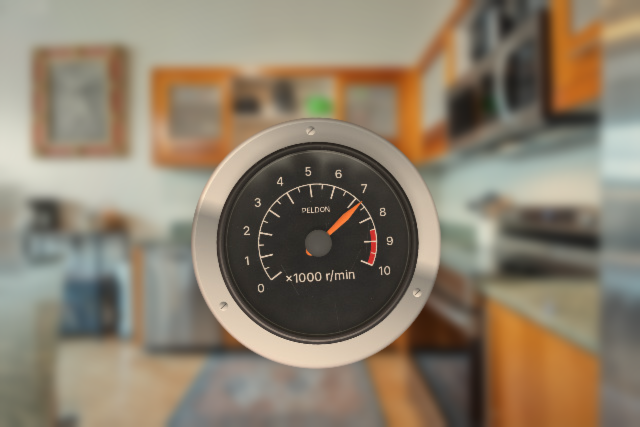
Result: 7250rpm
